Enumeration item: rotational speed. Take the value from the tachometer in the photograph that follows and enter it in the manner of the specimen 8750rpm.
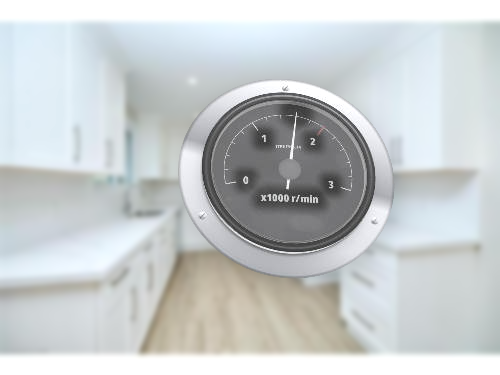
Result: 1600rpm
